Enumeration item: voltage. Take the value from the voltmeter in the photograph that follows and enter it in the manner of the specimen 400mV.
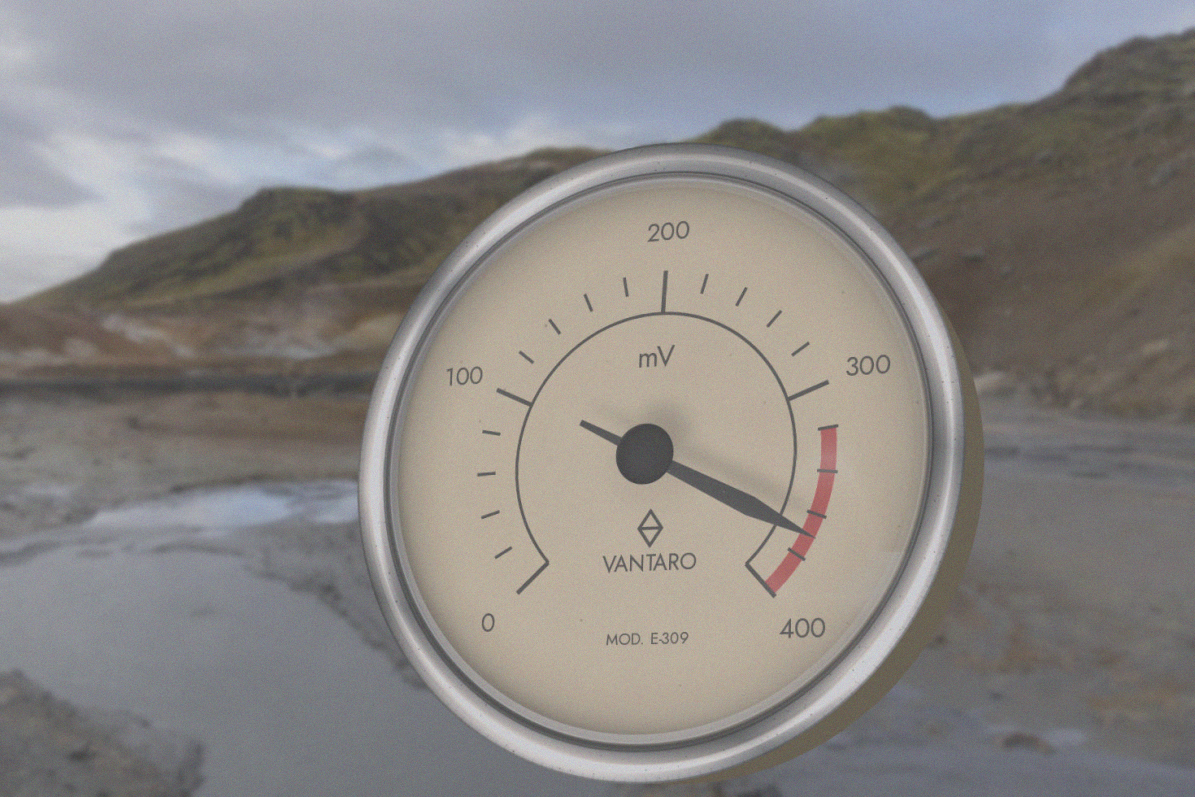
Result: 370mV
